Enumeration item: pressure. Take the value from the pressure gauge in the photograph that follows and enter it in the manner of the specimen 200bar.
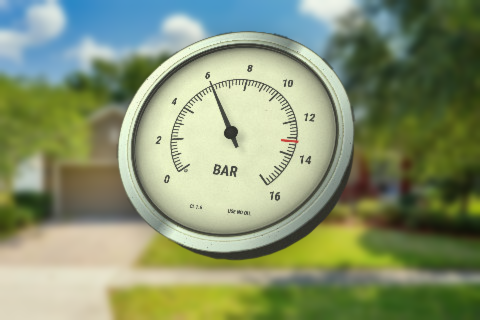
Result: 6bar
